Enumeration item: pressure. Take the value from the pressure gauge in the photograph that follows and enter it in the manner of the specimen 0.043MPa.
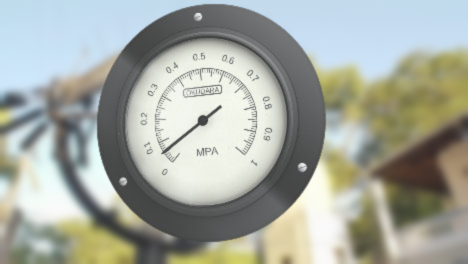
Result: 0.05MPa
